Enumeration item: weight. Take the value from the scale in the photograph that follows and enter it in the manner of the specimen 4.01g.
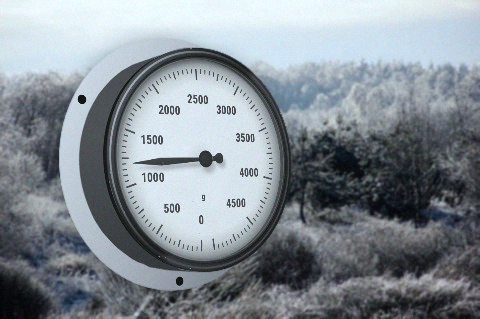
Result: 1200g
